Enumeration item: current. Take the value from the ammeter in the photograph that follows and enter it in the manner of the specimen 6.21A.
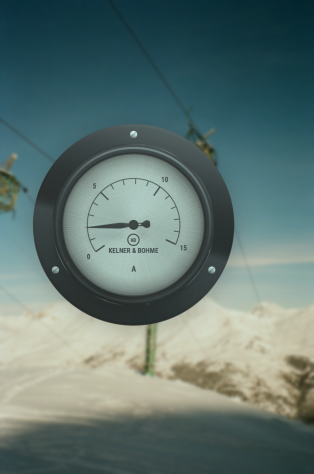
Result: 2A
